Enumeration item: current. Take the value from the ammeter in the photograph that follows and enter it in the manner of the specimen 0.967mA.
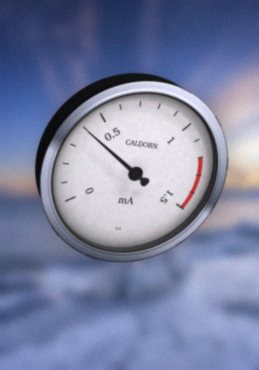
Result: 0.4mA
